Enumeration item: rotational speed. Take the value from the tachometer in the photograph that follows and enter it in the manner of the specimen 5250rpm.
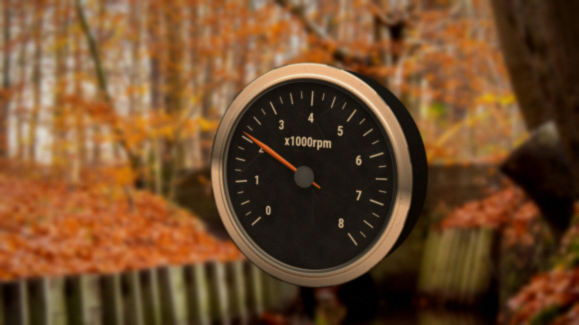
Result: 2125rpm
